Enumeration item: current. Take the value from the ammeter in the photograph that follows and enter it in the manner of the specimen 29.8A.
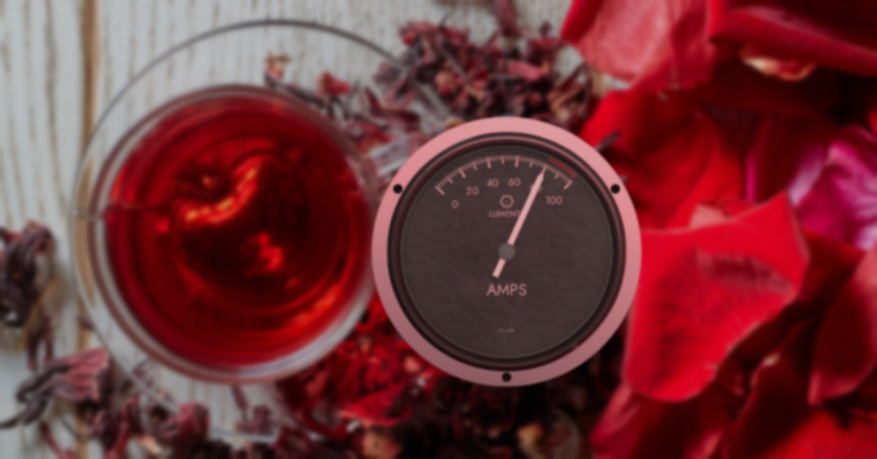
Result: 80A
